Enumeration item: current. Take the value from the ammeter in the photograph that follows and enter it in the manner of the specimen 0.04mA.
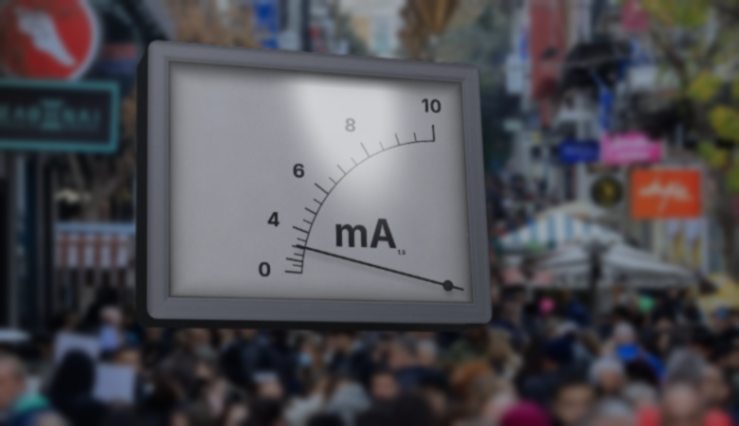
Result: 3mA
